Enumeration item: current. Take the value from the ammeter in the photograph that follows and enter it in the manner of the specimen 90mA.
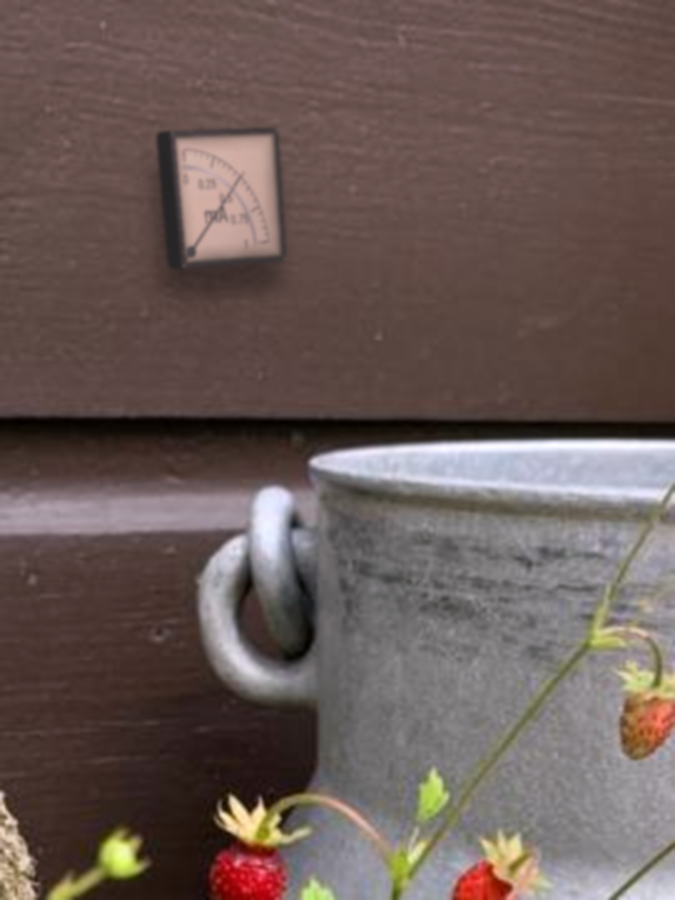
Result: 0.5mA
